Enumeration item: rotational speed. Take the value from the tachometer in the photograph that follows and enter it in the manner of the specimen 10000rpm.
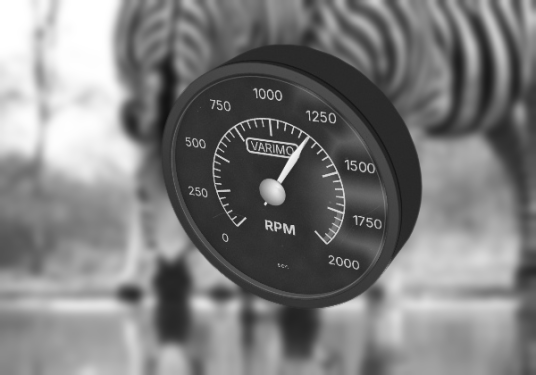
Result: 1250rpm
